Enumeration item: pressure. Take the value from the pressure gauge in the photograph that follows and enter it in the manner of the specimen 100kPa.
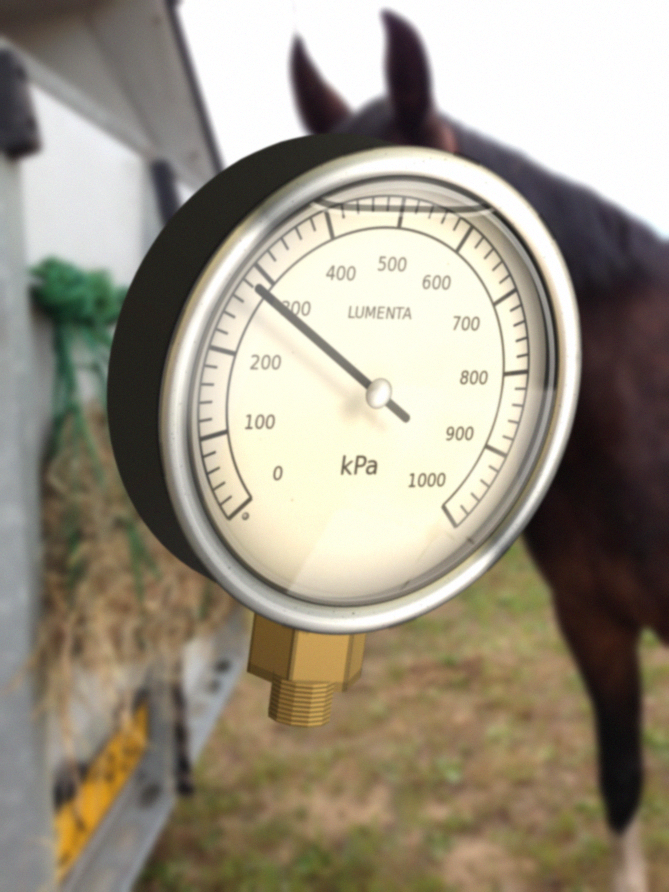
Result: 280kPa
